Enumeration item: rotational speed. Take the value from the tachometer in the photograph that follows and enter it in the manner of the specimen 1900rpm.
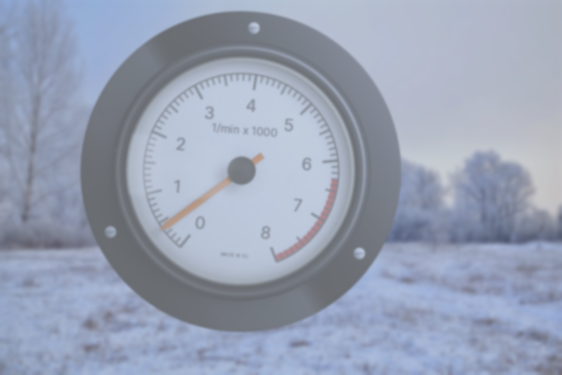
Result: 400rpm
